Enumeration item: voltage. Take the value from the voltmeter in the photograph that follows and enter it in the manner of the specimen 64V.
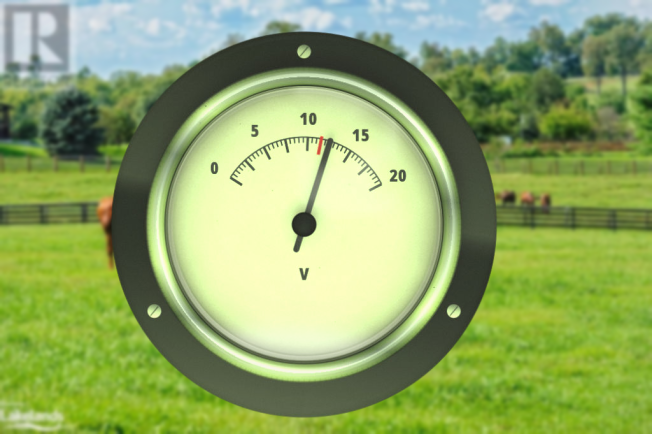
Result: 12.5V
